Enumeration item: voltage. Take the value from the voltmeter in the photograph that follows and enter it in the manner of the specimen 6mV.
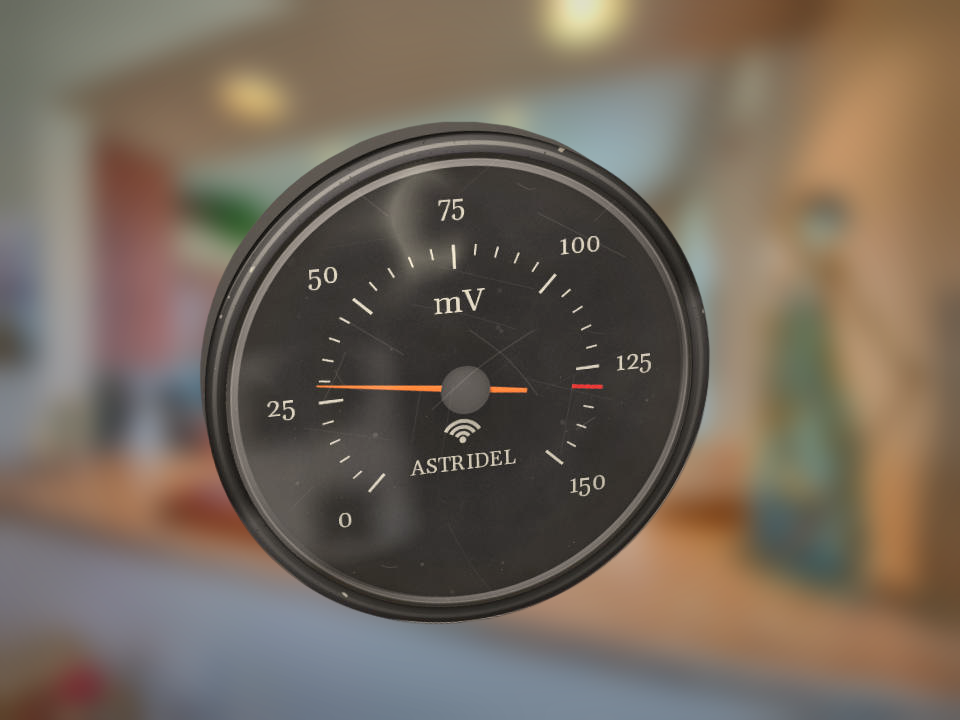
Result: 30mV
